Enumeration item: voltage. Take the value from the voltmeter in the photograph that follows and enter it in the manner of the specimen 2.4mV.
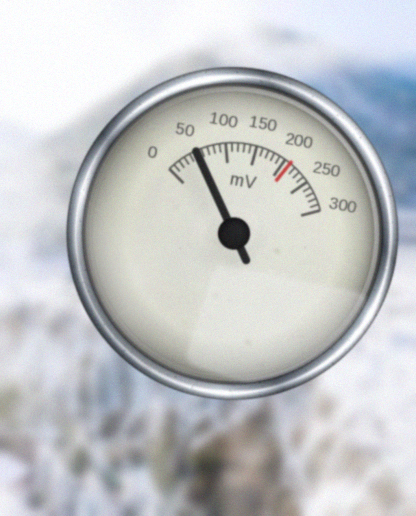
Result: 50mV
